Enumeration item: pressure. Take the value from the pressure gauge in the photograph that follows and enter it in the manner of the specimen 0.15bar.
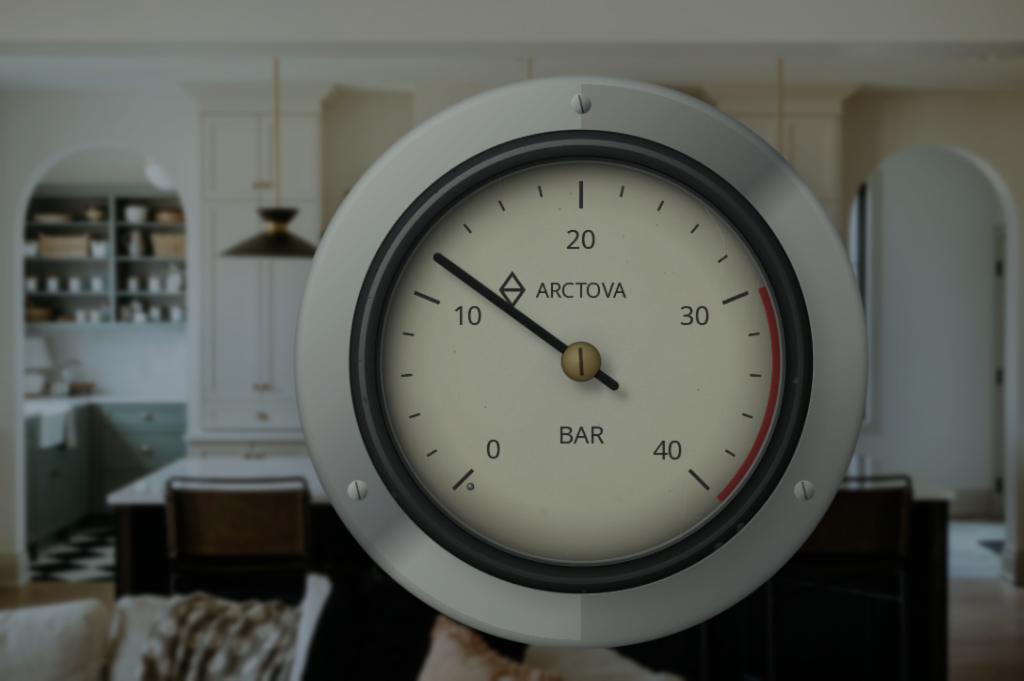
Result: 12bar
